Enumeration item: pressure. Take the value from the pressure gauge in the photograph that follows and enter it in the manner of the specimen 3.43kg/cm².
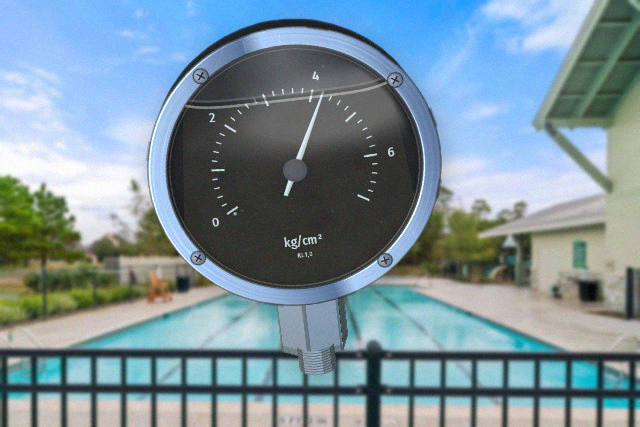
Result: 4.2kg/cm²
